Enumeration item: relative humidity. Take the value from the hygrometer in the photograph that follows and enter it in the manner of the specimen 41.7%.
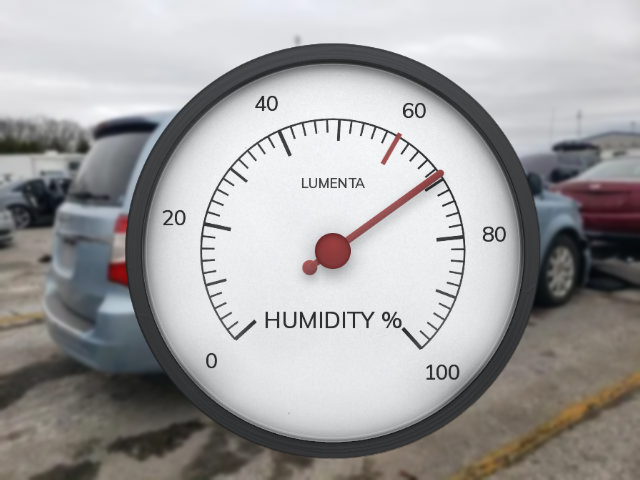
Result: 69%
